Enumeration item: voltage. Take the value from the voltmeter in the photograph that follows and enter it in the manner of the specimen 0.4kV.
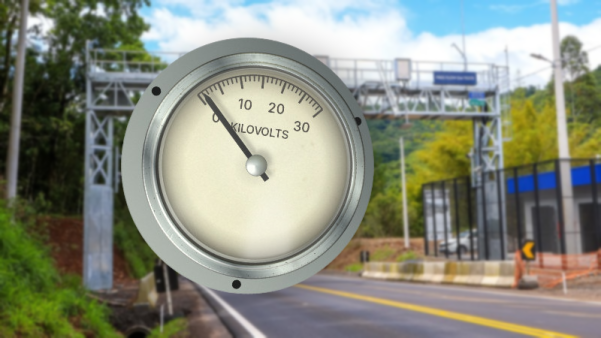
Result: 1kV
